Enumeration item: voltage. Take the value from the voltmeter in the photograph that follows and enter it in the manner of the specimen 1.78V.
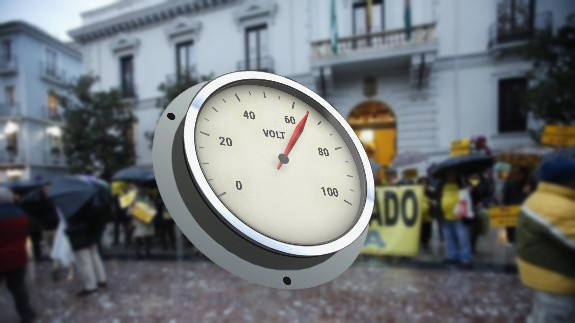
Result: 65V
